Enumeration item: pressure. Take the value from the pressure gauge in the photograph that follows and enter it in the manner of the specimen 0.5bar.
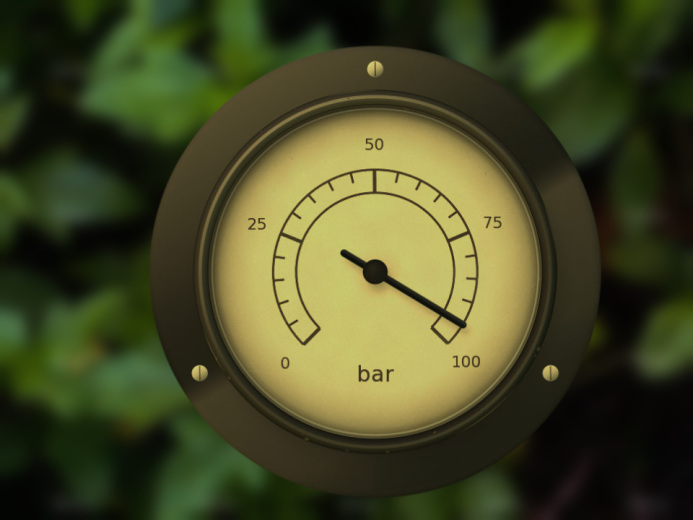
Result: 95bar
